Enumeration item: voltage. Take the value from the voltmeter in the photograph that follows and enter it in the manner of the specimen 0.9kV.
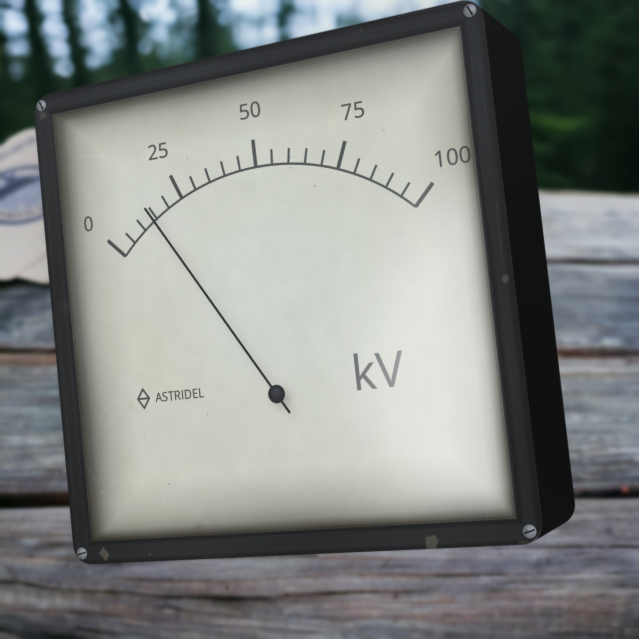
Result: 15kV
